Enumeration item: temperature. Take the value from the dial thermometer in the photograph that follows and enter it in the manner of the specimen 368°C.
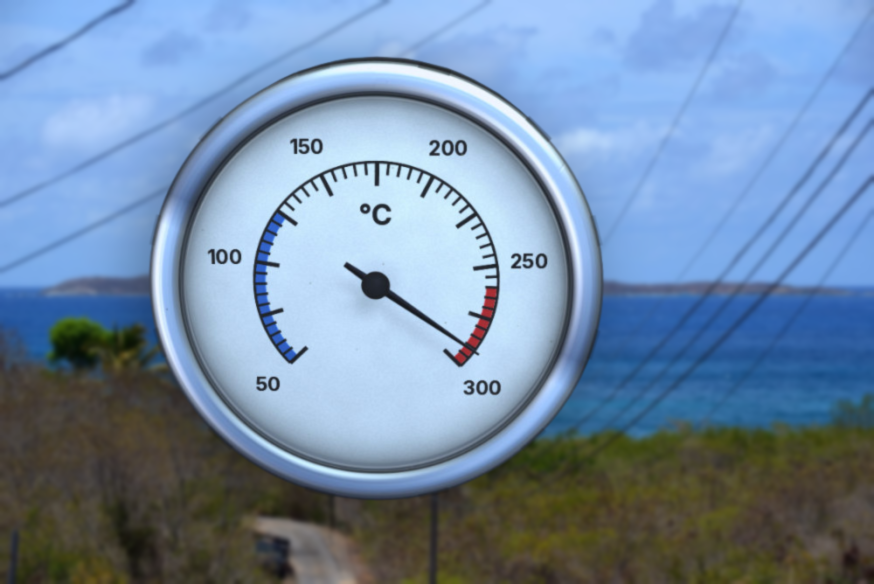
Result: 290°C
